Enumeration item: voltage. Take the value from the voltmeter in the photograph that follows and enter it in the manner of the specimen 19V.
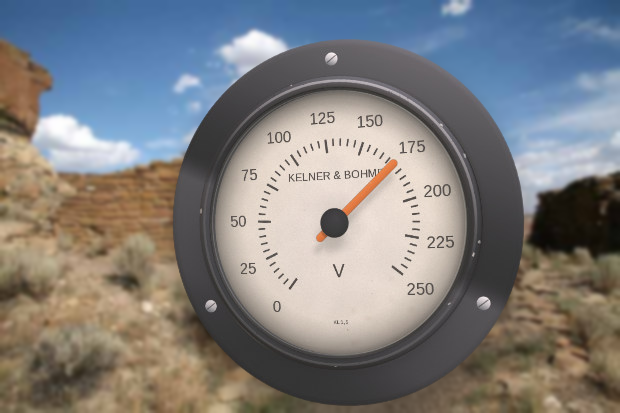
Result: 175V
